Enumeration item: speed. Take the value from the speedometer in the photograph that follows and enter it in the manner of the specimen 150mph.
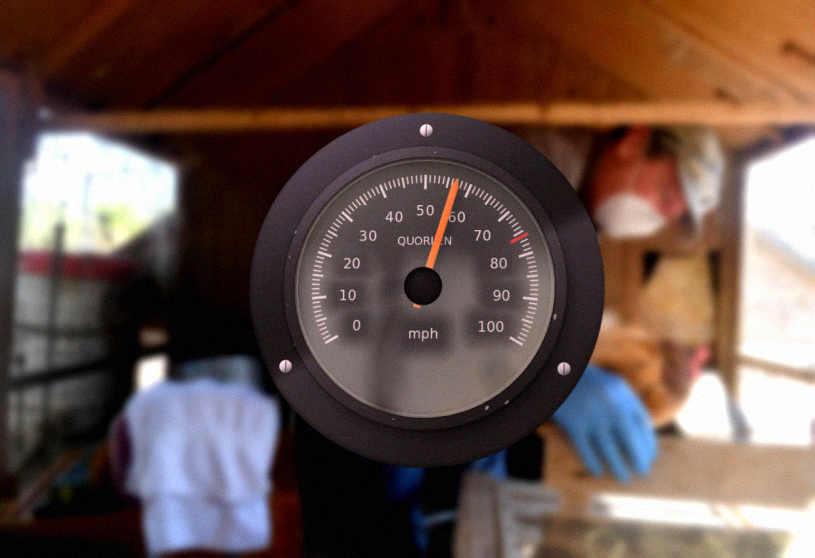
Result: 57mph
